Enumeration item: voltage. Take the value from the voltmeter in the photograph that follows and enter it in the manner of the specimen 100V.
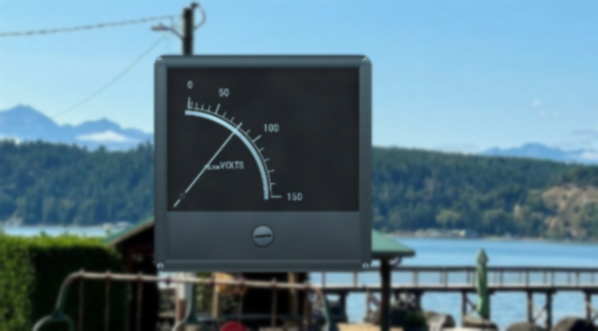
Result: 80V
